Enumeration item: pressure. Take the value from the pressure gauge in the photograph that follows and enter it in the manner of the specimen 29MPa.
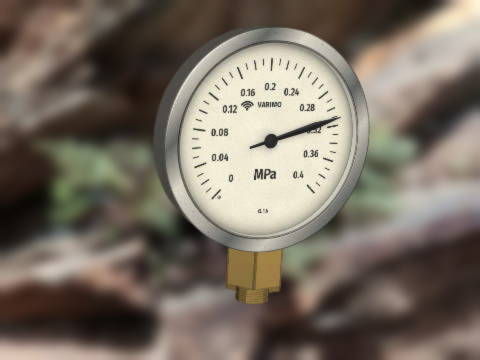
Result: 0.31MPa
